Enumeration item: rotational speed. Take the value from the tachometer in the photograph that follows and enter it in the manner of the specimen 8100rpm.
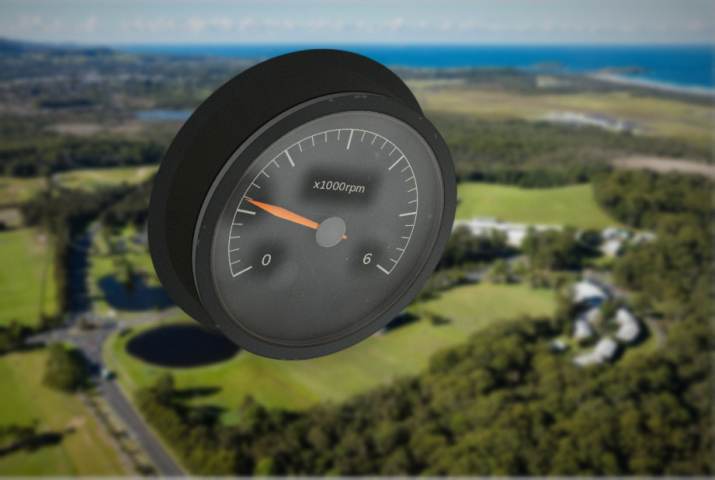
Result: 1200rpm
